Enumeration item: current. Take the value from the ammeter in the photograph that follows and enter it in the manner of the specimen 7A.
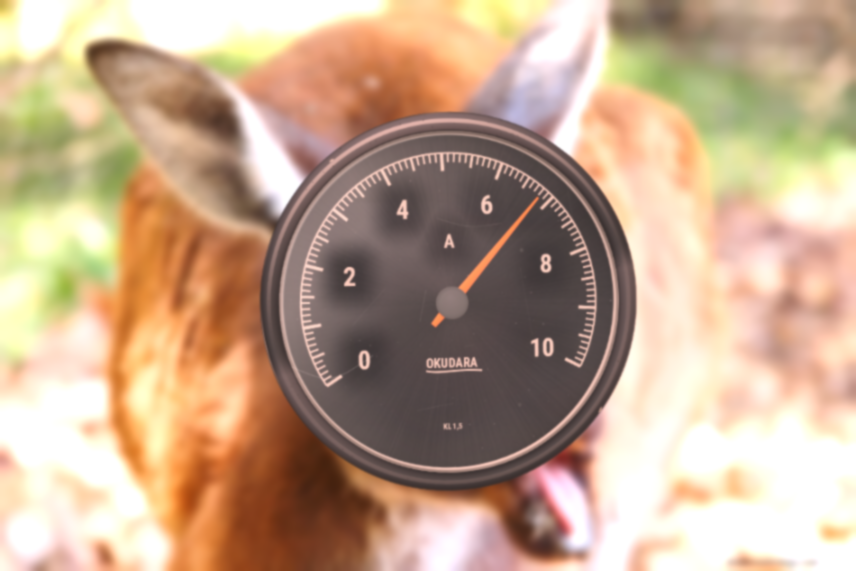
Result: 6.8A
